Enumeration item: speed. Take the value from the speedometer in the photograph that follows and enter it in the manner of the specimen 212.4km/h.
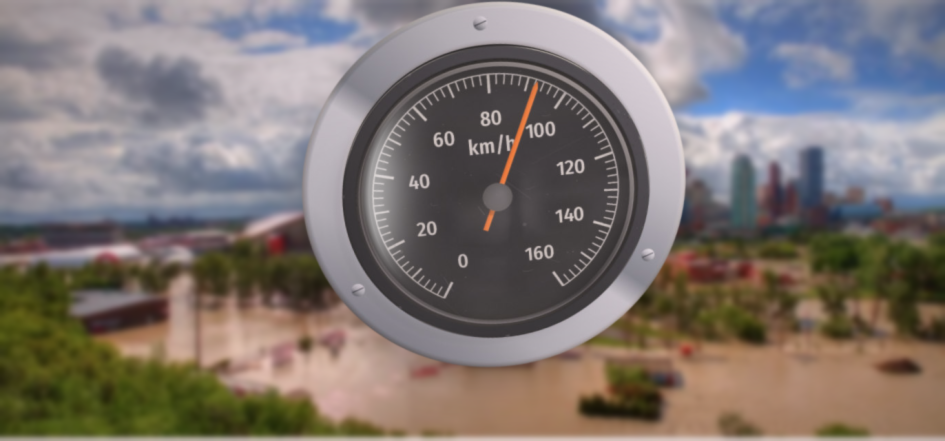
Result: 92km/h
